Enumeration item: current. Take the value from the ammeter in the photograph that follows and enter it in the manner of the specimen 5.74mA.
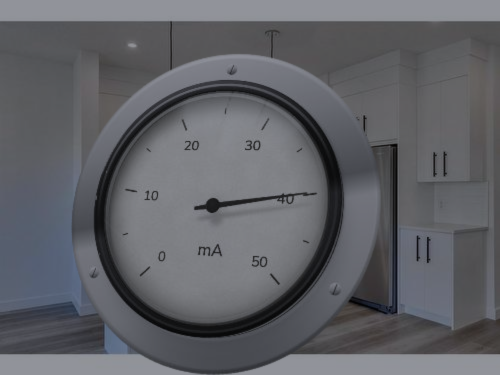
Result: 40mA
